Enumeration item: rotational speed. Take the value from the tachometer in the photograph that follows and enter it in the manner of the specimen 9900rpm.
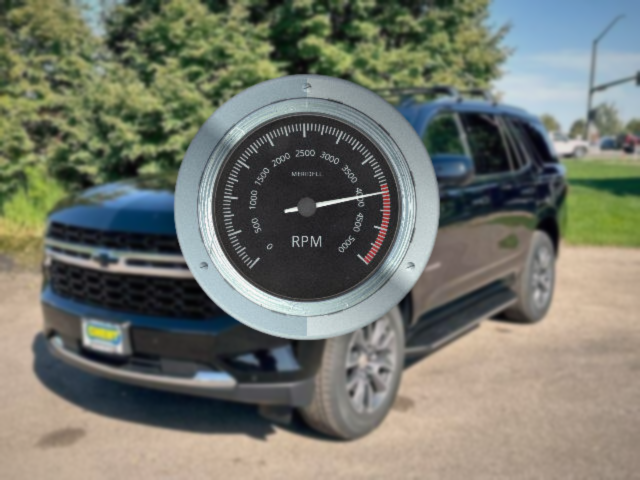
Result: 4000rpm
